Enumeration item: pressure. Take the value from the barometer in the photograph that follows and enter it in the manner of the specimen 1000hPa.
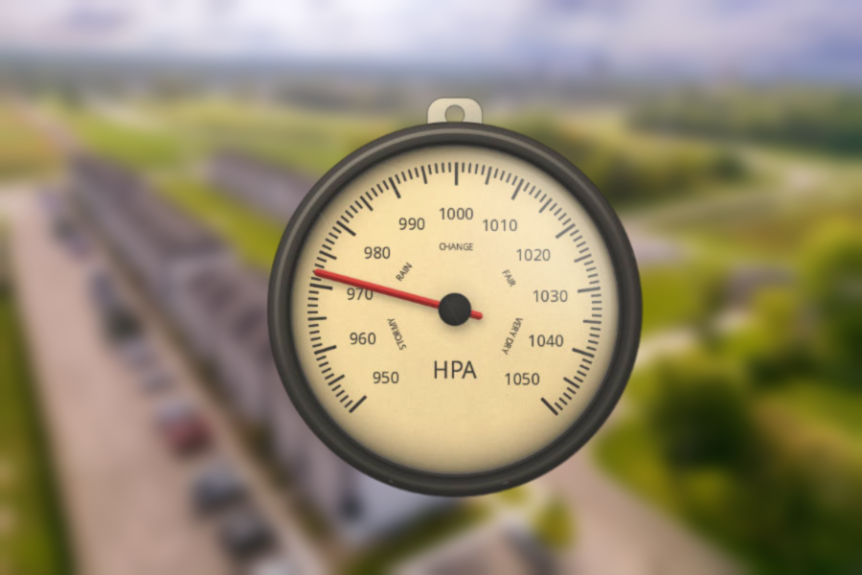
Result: 972hPa
